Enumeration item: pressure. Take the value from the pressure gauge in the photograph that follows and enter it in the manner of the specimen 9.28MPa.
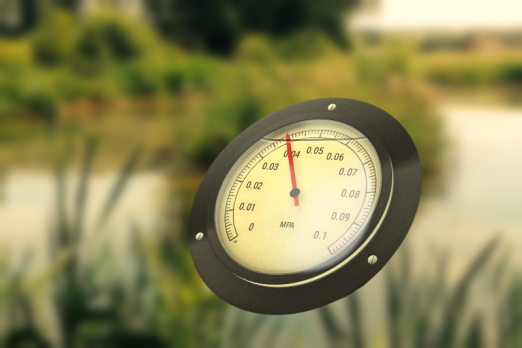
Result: 0.04MPa
